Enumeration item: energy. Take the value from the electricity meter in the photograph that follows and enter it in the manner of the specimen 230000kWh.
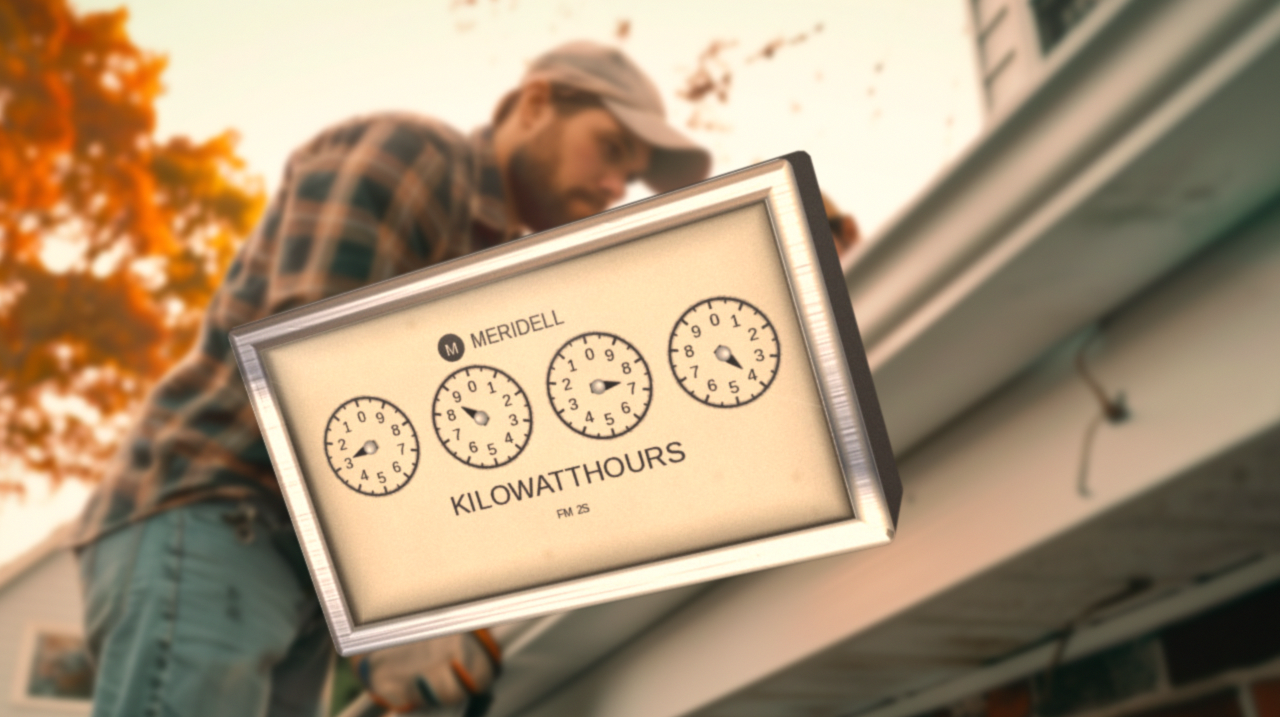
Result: 2874kWh
